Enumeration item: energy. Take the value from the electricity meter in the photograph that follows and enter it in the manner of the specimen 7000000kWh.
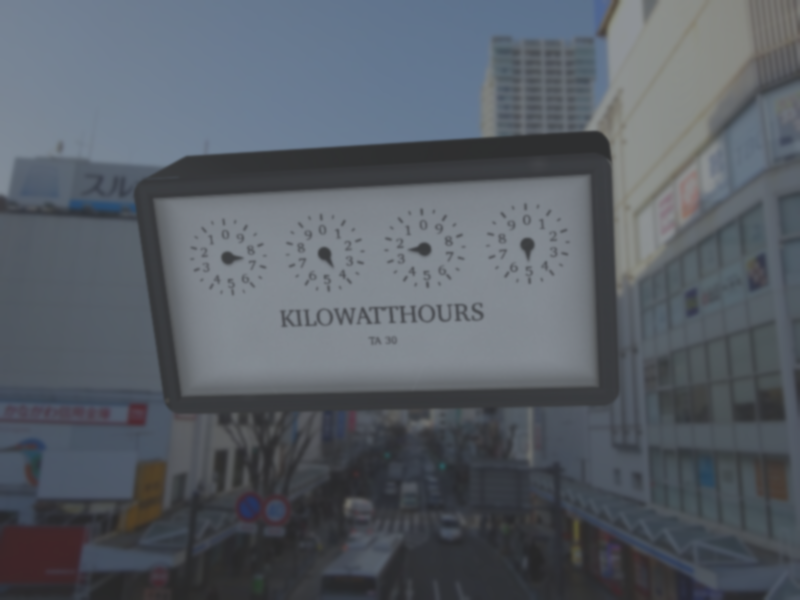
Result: 7425kWh
